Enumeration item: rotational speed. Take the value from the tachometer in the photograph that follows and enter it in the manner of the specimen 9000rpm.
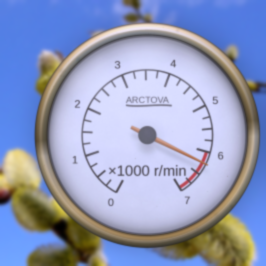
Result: 6250rpm
